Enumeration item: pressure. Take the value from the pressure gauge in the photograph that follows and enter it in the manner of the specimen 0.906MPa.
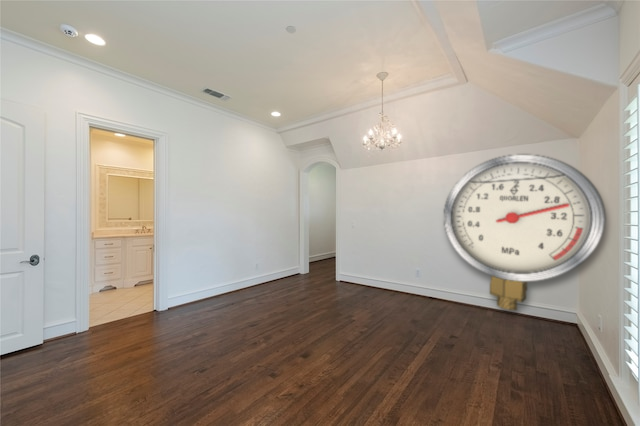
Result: 3MPa
